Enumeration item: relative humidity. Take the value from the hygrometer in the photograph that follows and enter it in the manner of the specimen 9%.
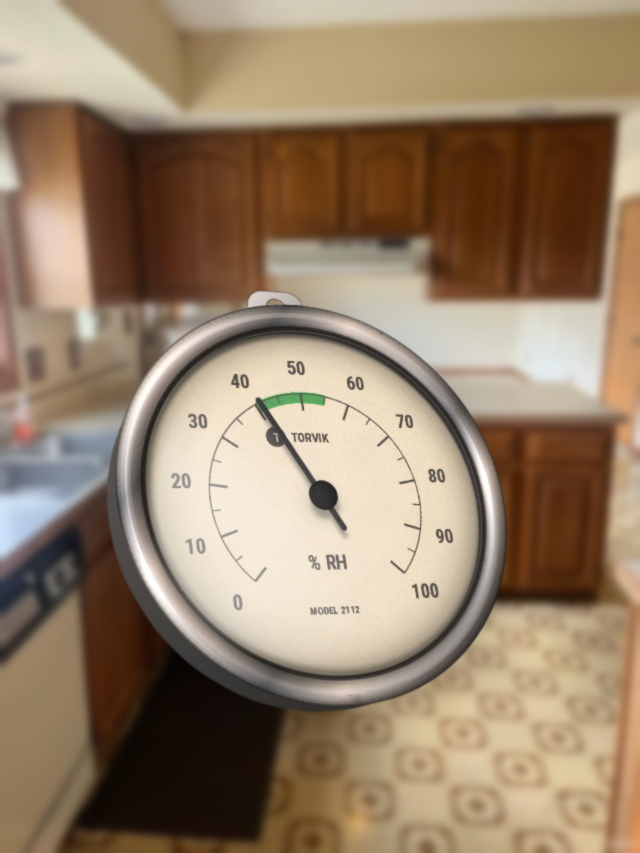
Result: 40%
